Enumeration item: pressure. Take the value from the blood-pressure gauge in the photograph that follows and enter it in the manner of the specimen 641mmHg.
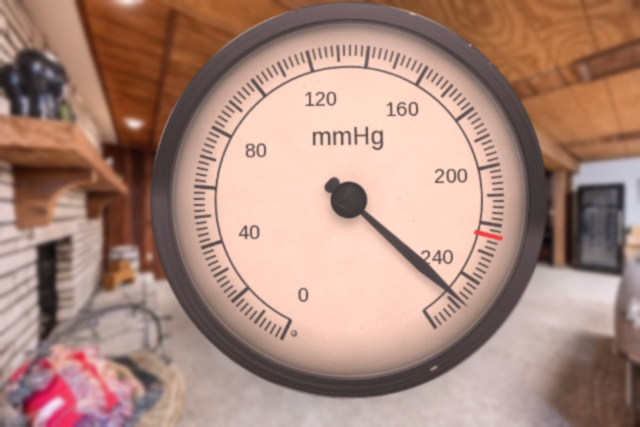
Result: 248mmHg
